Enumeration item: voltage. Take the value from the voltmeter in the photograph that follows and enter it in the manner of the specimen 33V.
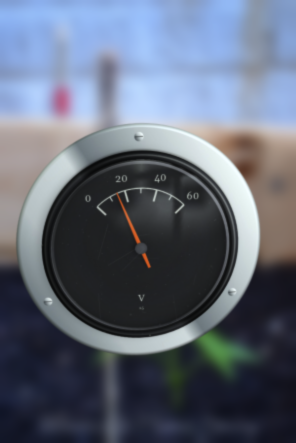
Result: 15V
